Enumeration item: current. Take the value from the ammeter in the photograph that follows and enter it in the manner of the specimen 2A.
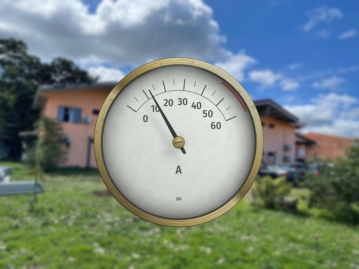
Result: 12.5A
